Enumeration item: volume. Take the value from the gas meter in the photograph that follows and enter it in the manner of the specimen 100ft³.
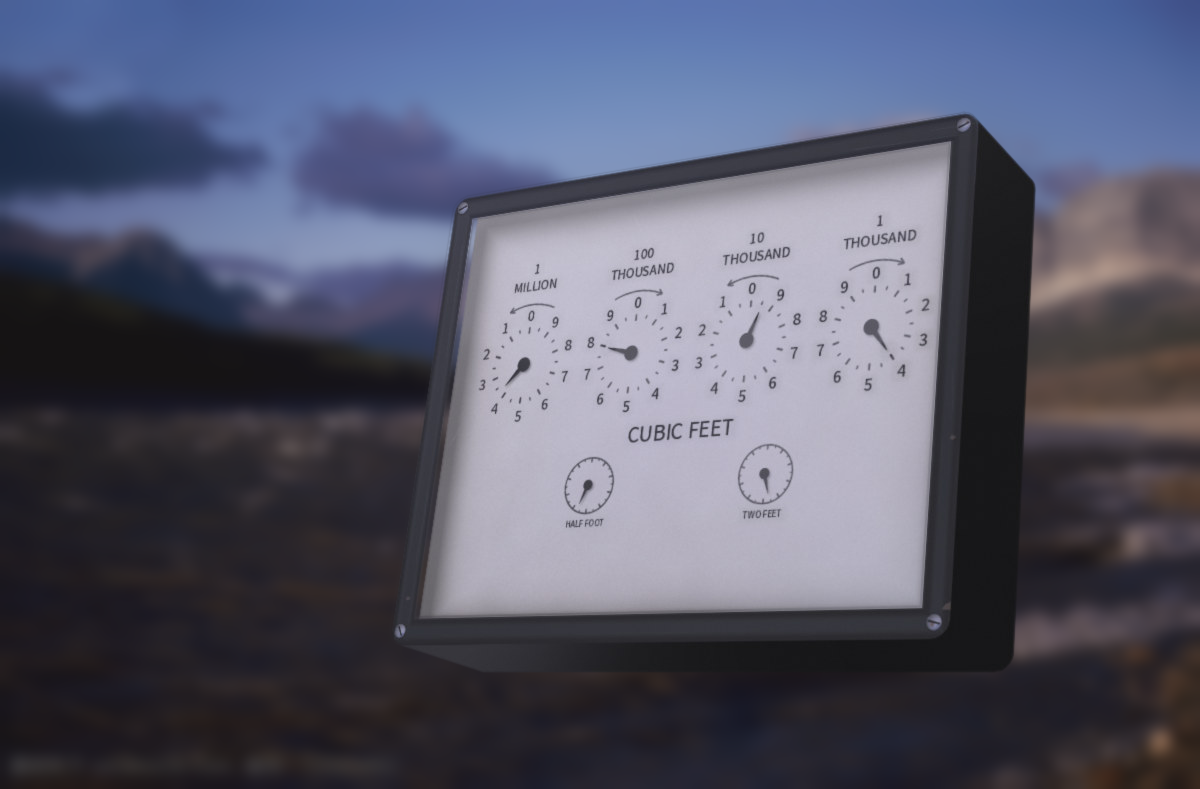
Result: 379400ft³
